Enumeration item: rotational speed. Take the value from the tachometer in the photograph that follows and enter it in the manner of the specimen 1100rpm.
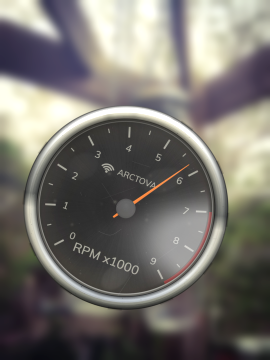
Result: 5750rpm
